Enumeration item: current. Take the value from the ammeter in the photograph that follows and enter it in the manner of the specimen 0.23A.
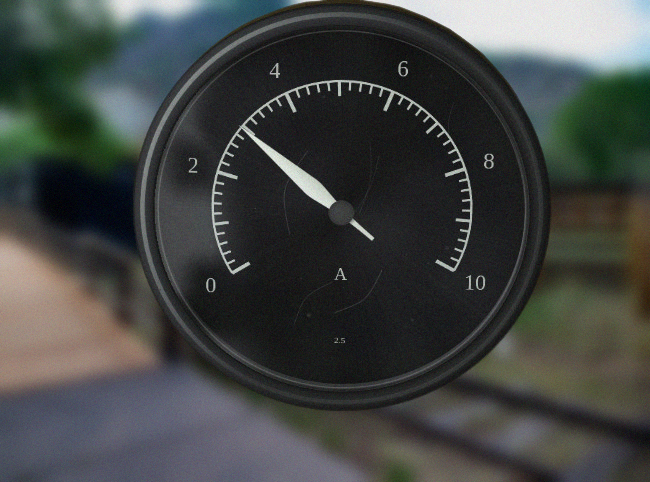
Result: 3A
